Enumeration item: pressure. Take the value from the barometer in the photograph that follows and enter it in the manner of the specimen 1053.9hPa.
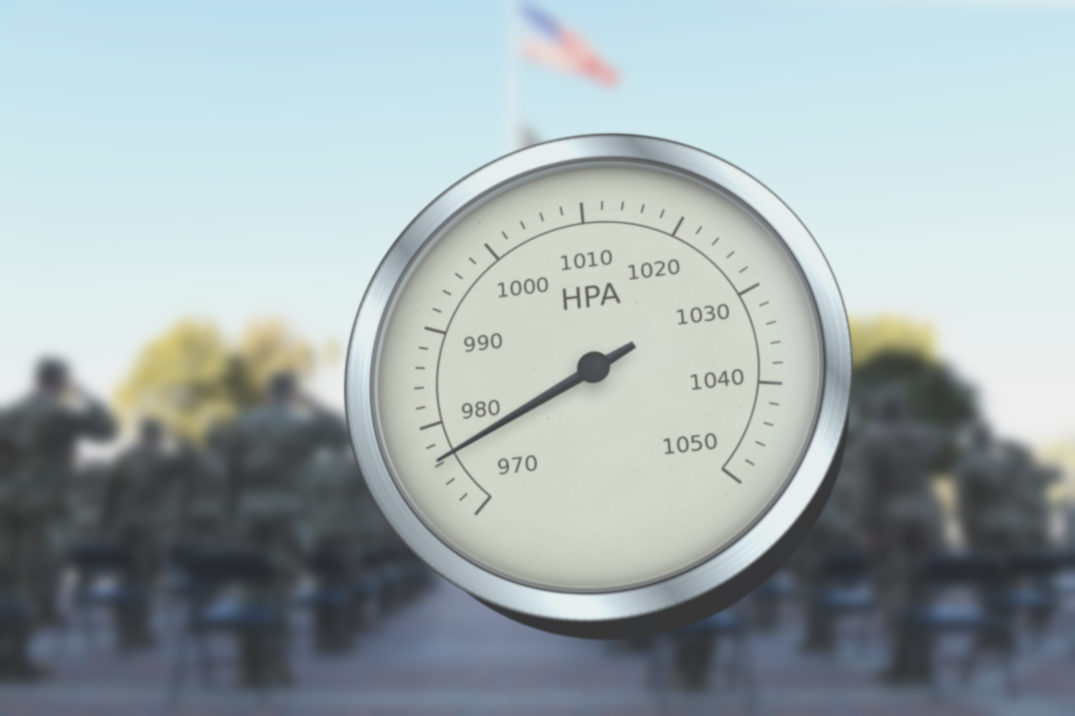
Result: 976hPa
